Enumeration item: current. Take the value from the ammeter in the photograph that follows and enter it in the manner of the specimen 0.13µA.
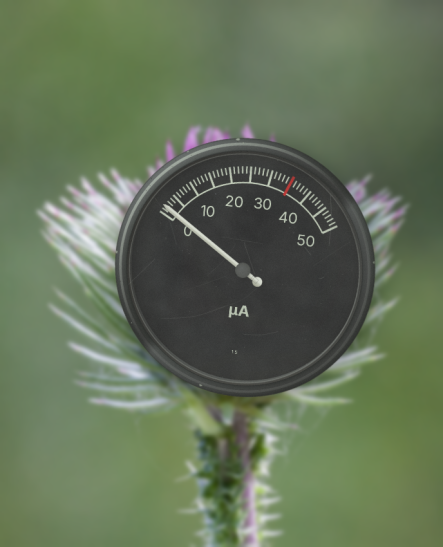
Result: 2µA
